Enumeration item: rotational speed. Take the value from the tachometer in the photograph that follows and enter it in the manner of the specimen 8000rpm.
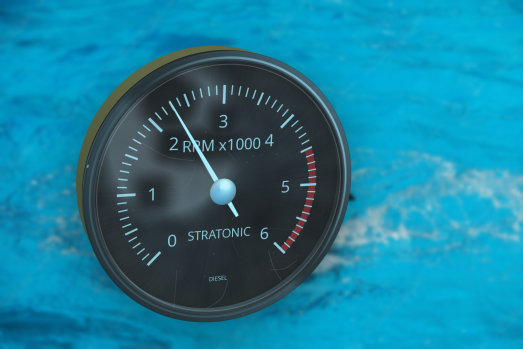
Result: 2300rpm
